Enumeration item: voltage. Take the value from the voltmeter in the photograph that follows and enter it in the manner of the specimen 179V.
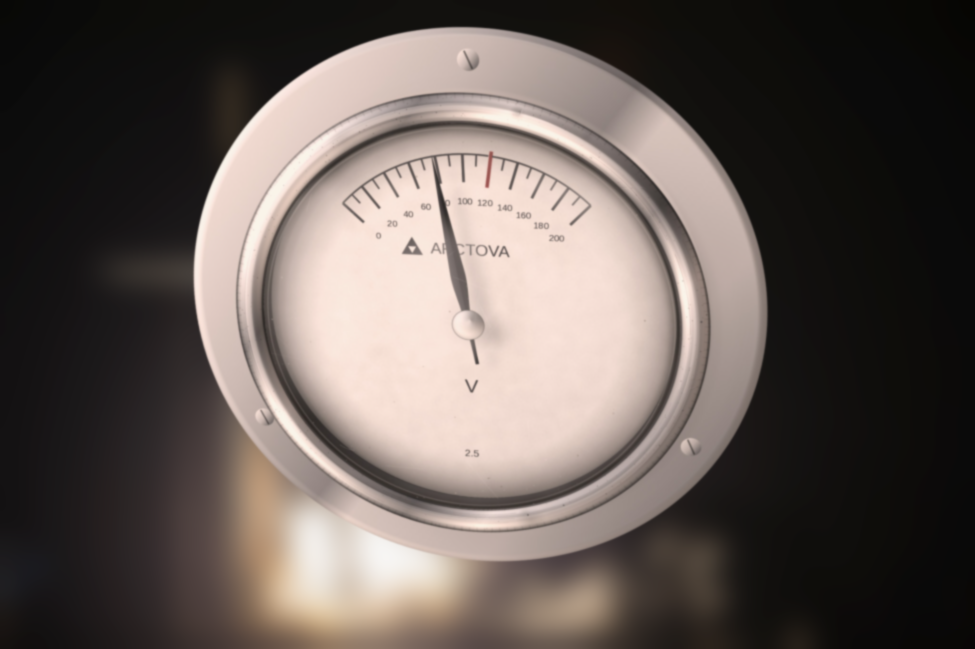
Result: 80V
